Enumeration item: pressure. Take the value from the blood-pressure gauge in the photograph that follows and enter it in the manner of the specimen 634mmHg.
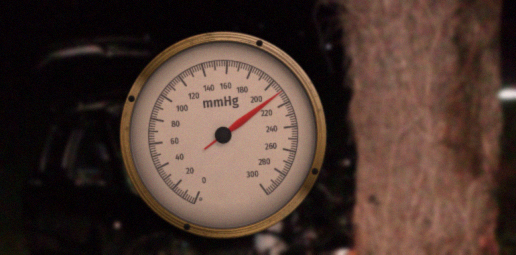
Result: 210mmHg
